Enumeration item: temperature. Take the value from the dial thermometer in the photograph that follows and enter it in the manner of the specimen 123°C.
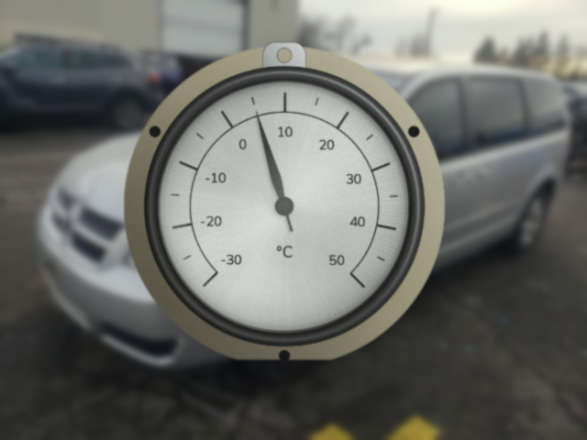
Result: 5°C
